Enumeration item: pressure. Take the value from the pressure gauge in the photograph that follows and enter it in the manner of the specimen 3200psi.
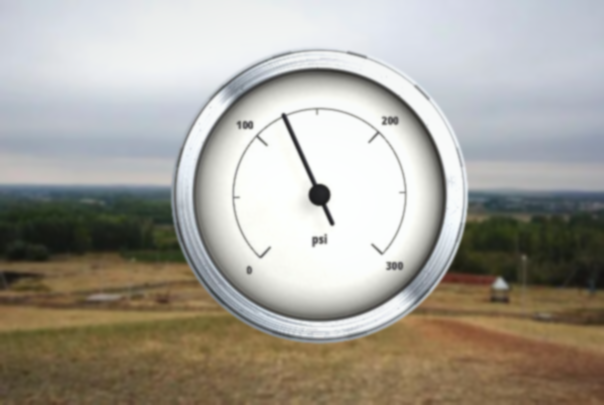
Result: 125psi
